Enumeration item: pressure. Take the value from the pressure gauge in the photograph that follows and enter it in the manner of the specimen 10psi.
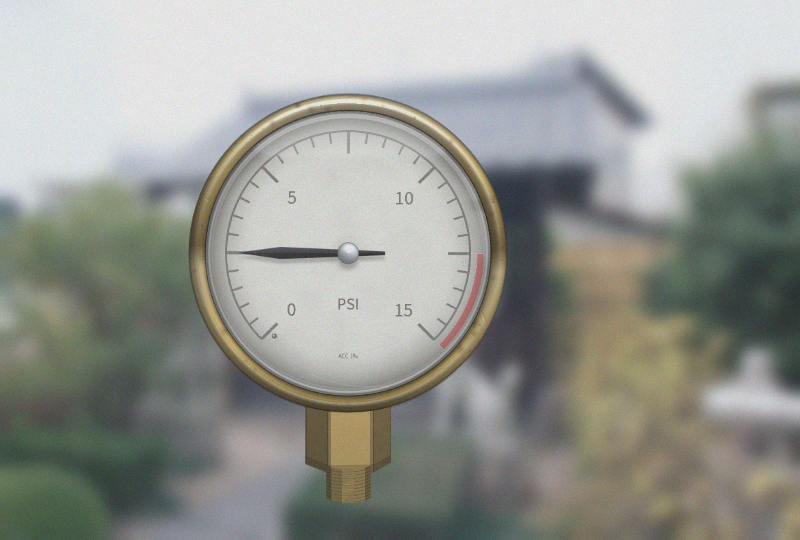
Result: 2.5psi
